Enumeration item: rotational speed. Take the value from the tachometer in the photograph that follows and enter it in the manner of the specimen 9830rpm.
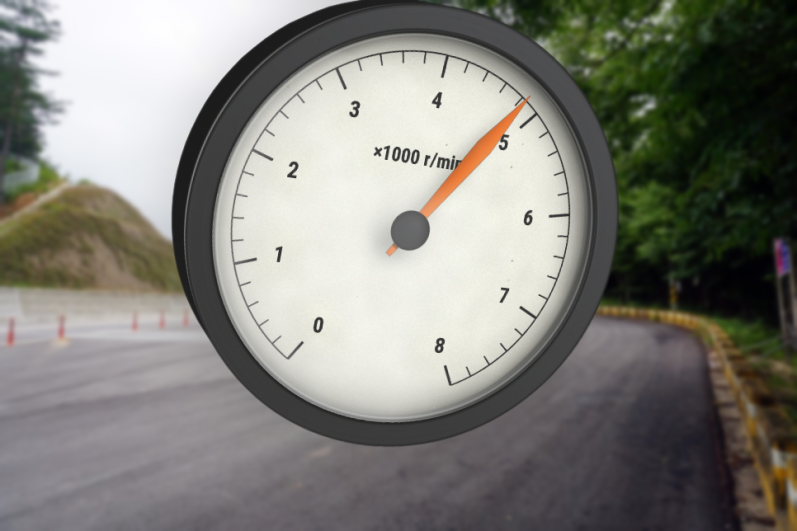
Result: 4800rpm
